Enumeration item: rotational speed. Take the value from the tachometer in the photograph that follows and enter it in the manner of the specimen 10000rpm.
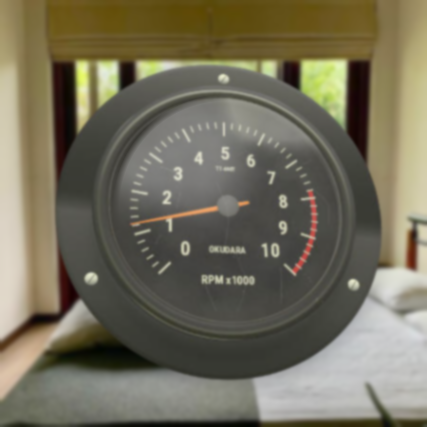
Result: 1200rpm
